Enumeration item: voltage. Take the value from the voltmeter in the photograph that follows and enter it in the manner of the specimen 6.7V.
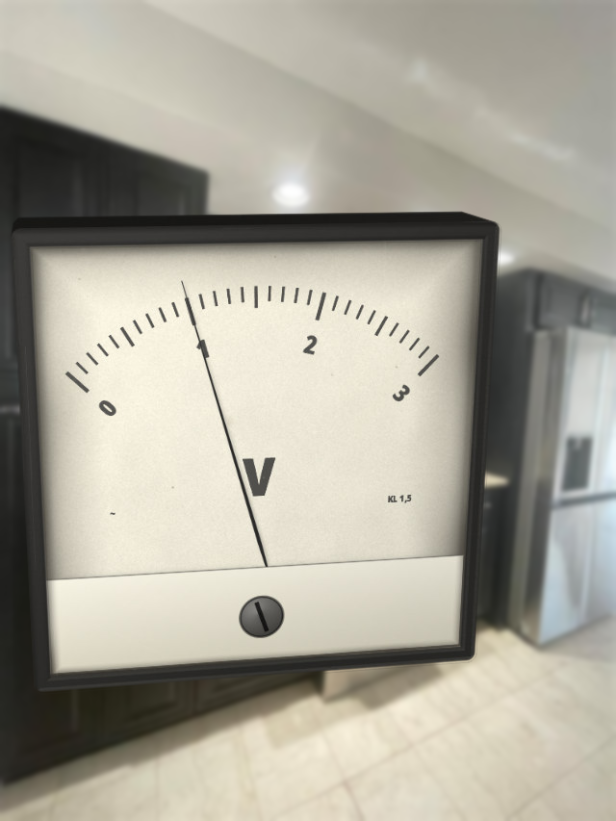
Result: 1V
